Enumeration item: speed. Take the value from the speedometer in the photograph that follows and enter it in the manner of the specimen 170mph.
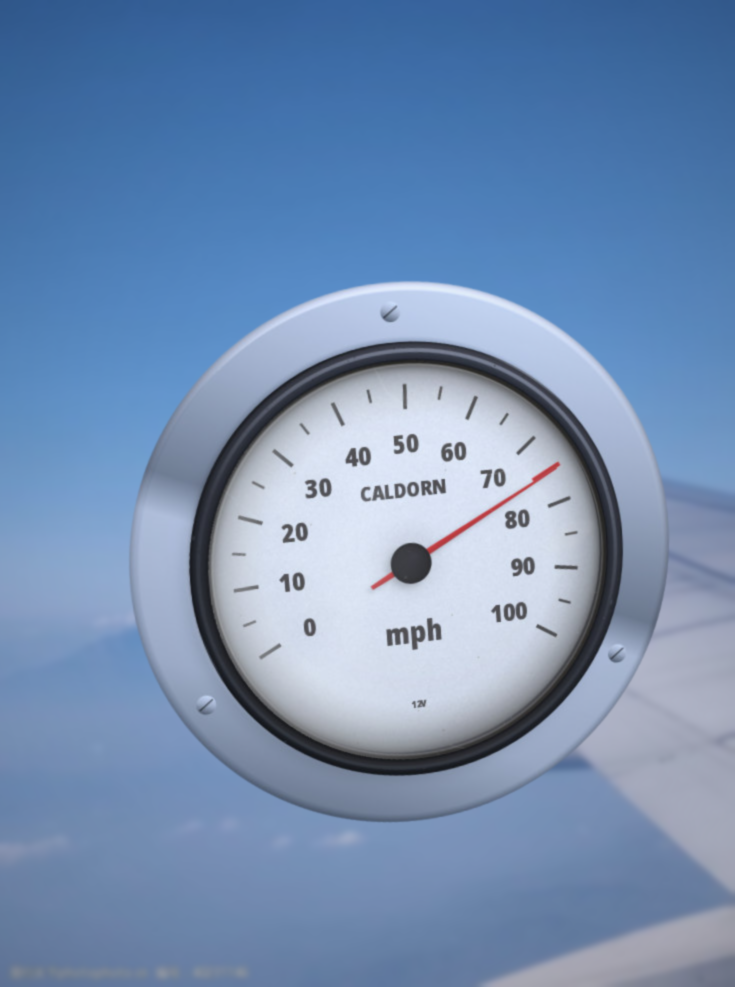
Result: 75mph
